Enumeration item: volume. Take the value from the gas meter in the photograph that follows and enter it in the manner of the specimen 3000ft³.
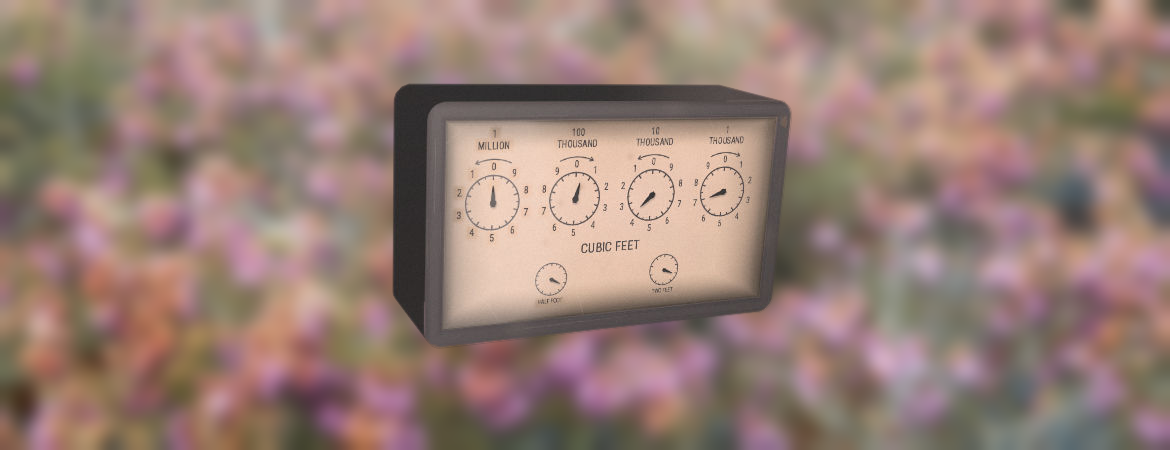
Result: 3700ft³
